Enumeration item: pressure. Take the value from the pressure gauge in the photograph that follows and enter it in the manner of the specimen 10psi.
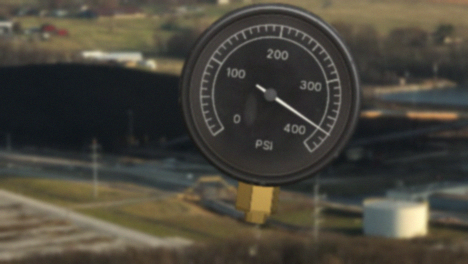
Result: 370psi
